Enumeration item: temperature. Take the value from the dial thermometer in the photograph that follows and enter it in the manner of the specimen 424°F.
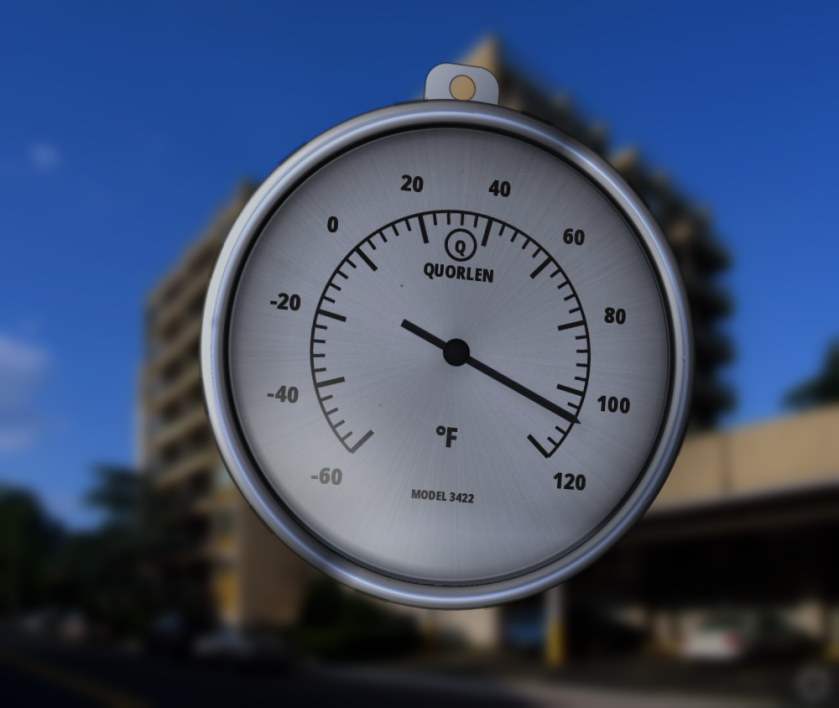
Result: 108°F
